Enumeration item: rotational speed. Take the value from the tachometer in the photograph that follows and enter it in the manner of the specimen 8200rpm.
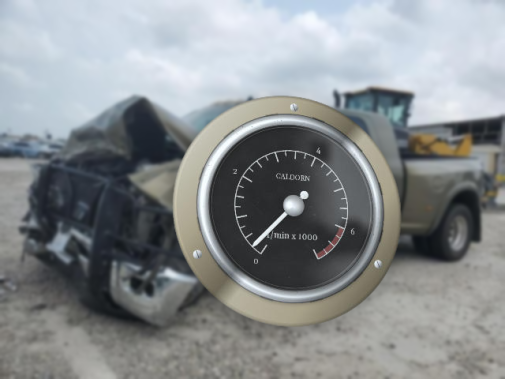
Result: 250rpm
